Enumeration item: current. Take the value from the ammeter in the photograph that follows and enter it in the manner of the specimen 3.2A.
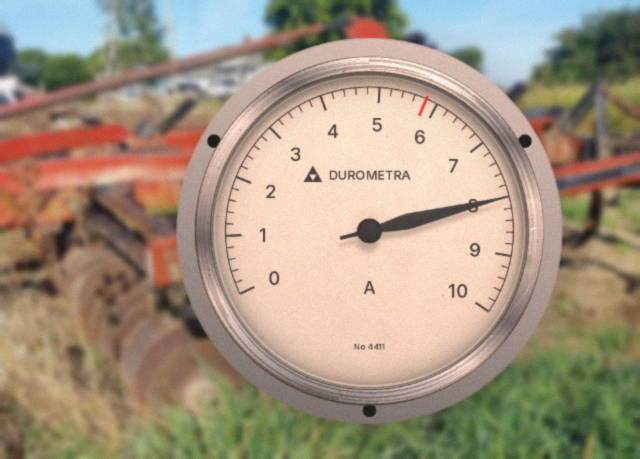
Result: 8A
